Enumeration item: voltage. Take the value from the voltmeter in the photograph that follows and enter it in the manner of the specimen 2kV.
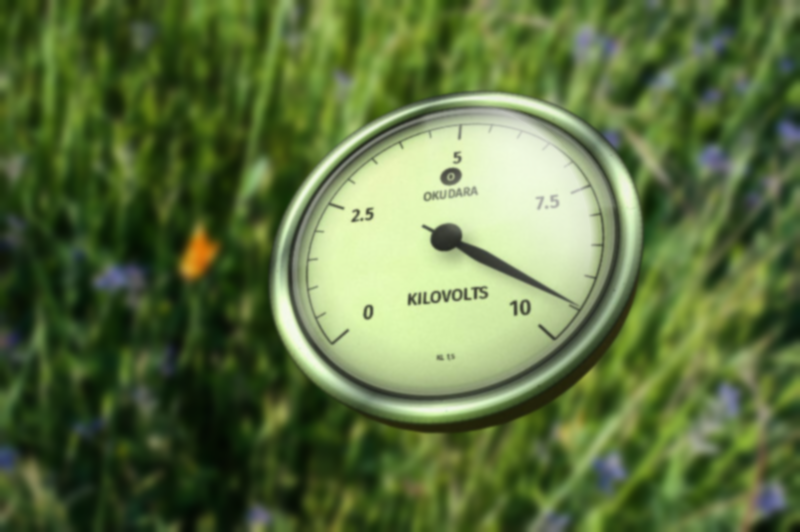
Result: 9.5kV
